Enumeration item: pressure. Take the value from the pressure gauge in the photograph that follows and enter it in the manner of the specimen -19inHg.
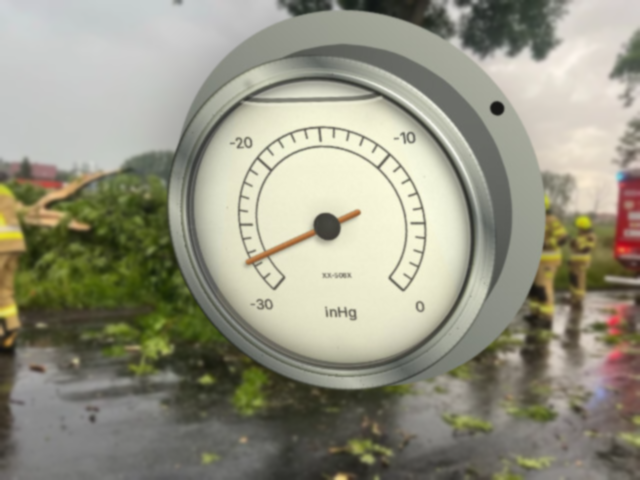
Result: -27.5inHg
